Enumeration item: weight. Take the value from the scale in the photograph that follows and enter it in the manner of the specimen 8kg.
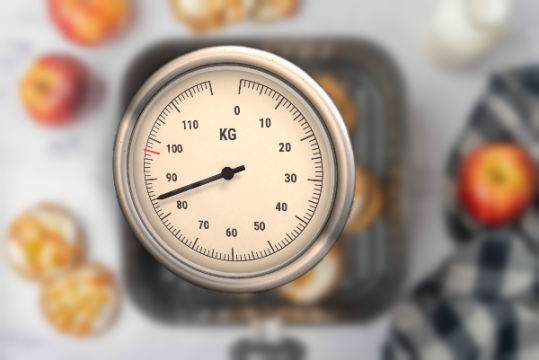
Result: 85kg
